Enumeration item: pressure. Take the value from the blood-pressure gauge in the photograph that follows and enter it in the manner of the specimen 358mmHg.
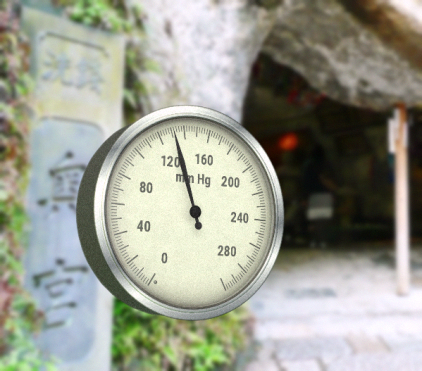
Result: 130mmHg
